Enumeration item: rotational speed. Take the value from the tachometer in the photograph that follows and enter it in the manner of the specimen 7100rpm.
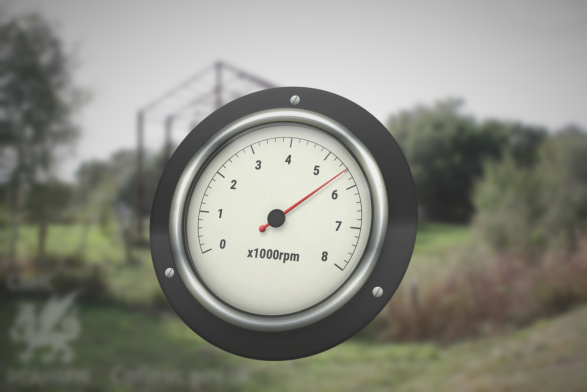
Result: 5600rpm
